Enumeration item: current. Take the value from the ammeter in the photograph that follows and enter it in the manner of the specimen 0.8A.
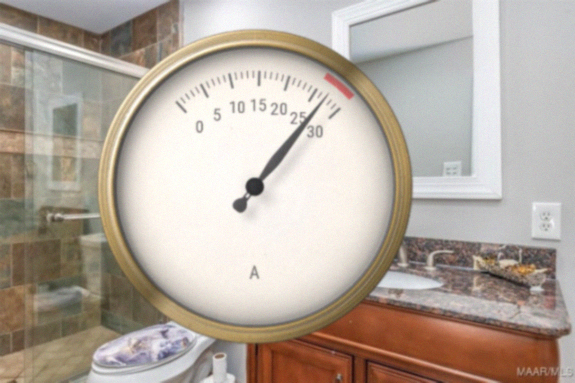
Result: 27A
